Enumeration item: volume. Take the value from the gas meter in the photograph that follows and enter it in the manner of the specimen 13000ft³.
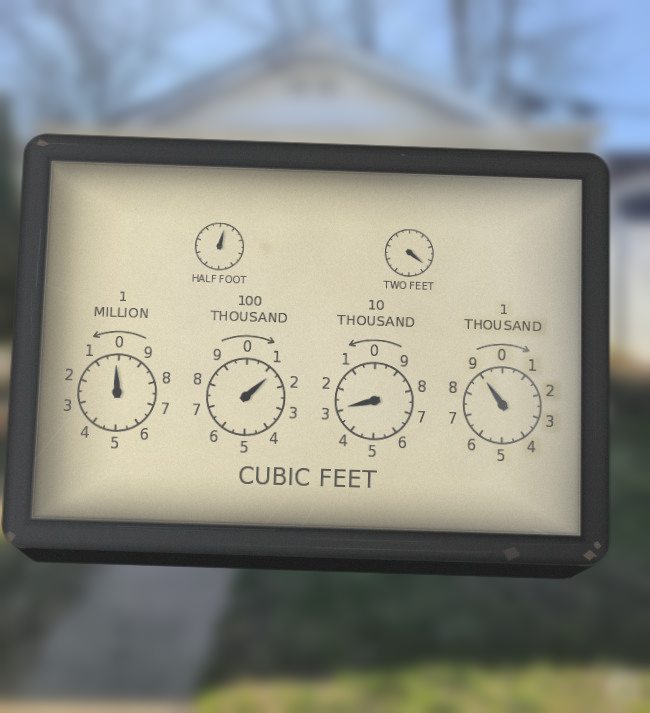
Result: 12900ft³
